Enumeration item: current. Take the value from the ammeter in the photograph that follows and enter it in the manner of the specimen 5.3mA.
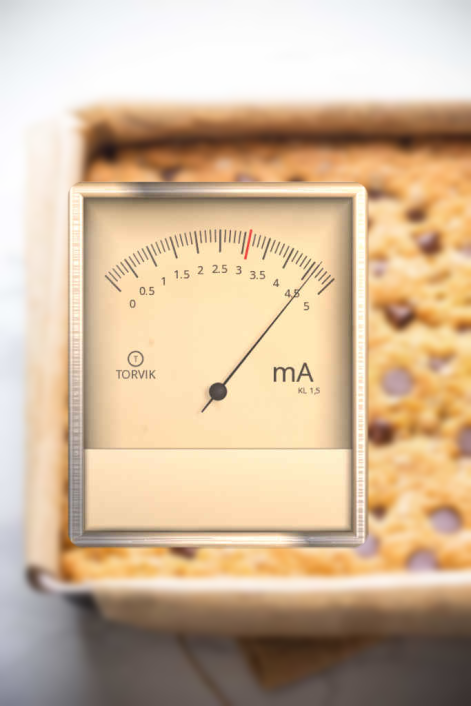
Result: 4.6mA
